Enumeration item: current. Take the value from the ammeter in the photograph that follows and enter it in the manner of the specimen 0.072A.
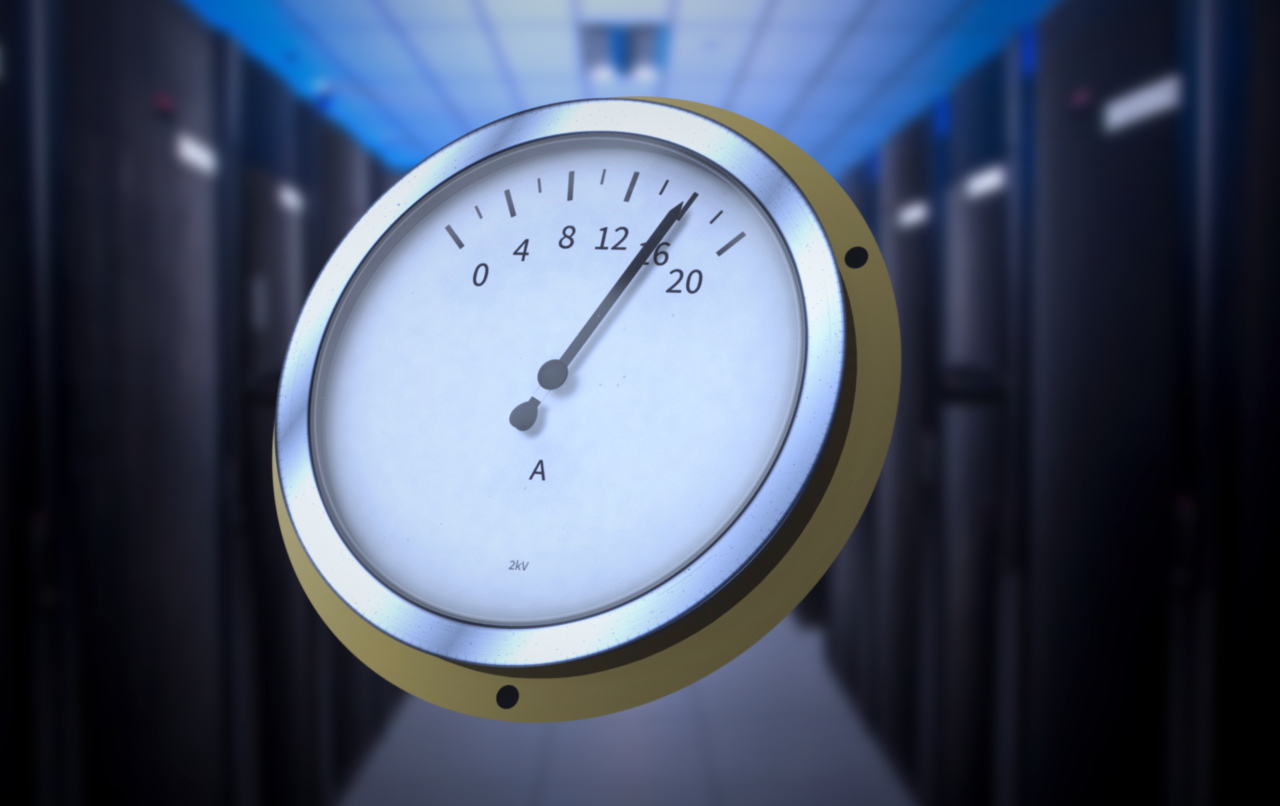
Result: 16A
